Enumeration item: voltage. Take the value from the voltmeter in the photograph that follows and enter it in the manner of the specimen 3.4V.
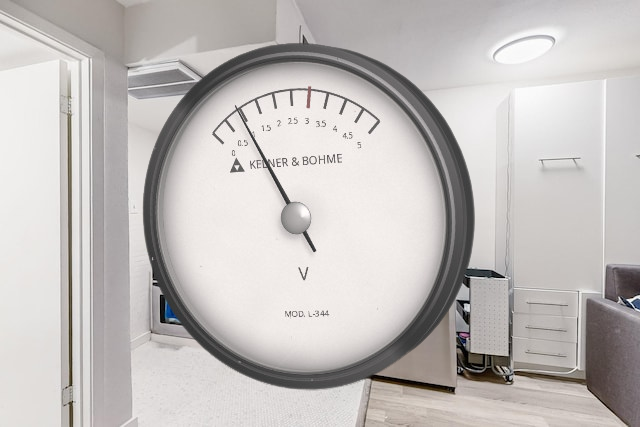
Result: 1V
